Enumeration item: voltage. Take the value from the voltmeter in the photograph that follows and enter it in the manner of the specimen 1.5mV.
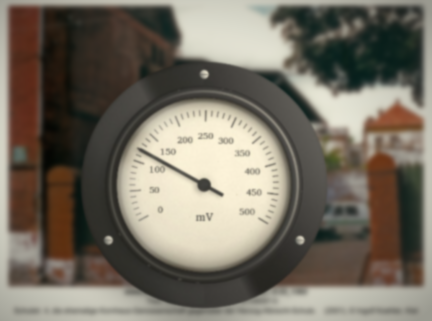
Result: 120mV
